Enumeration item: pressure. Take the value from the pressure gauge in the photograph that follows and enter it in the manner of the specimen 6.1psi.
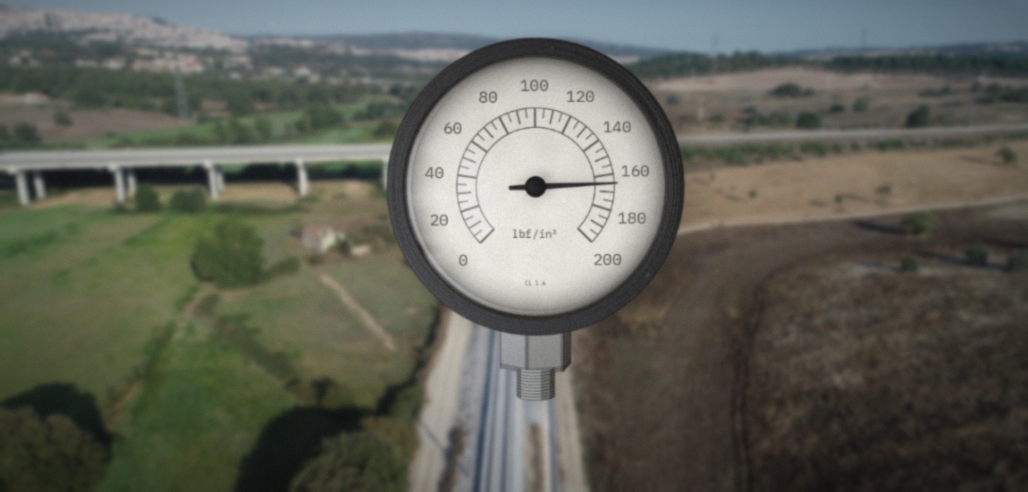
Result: 165psi
